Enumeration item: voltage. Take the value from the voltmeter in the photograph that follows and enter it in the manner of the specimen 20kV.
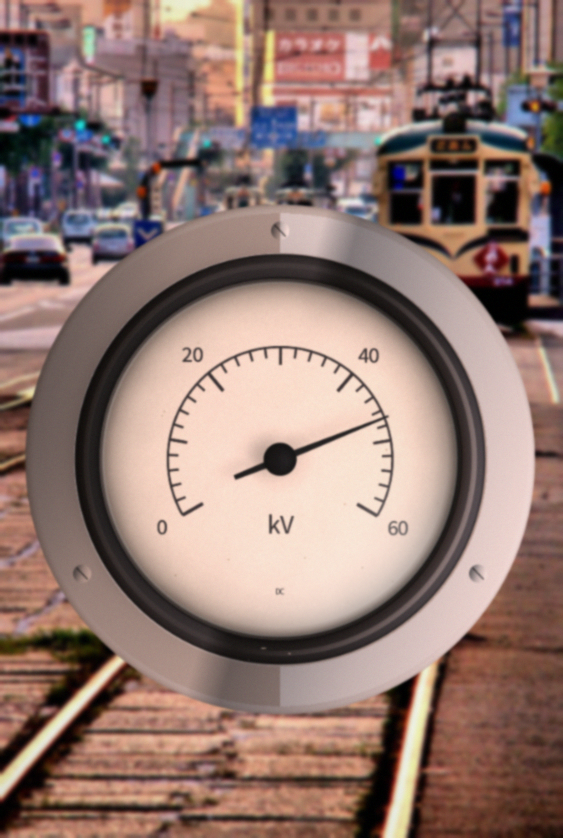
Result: 47kV
